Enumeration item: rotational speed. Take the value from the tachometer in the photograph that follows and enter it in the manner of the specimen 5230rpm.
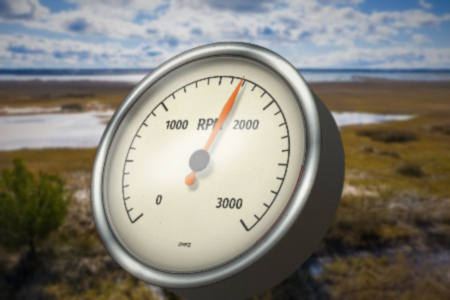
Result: 1700rpm
